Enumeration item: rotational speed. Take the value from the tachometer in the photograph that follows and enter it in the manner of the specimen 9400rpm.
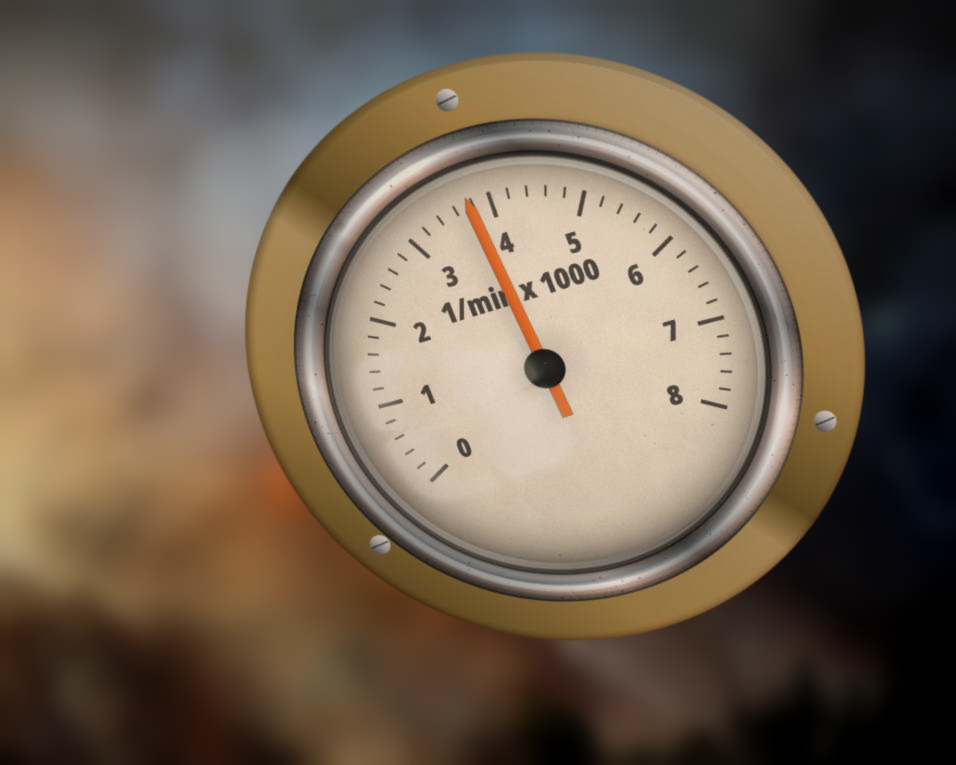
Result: 3800rpm
